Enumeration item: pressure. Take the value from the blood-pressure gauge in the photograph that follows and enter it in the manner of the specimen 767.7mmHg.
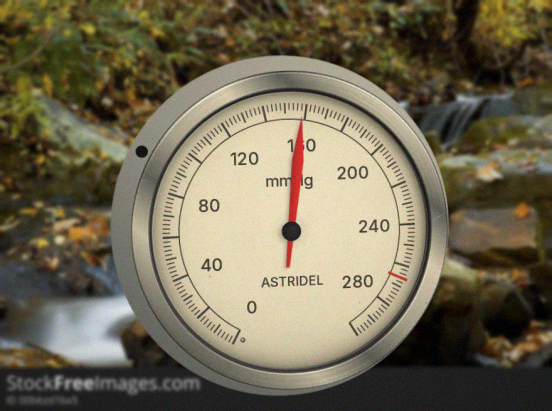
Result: 158mmHg
